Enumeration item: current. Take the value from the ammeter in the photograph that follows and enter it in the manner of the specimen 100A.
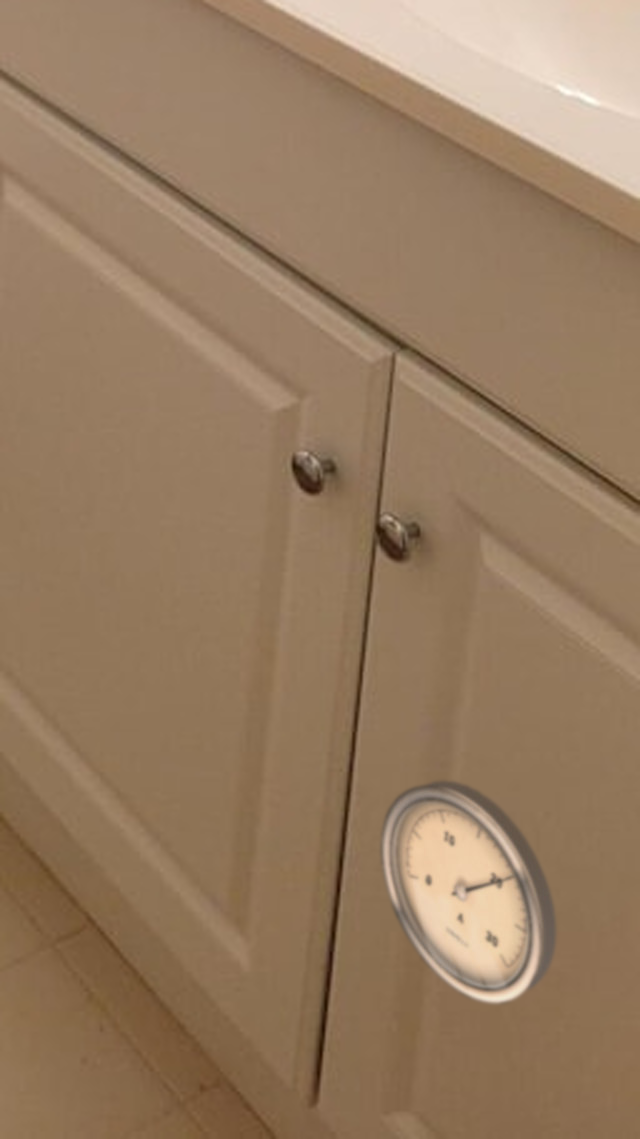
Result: 20A
